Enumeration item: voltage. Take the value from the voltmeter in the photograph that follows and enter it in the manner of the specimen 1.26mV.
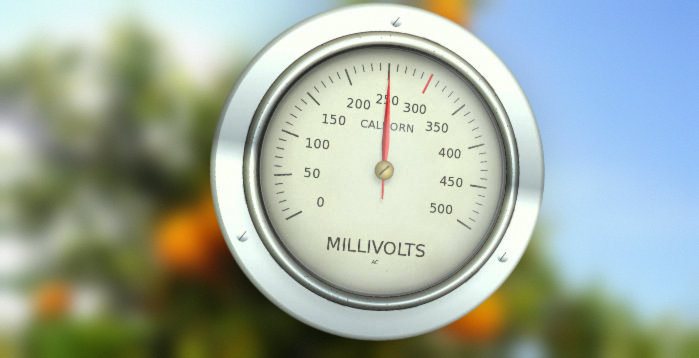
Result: 250mV
